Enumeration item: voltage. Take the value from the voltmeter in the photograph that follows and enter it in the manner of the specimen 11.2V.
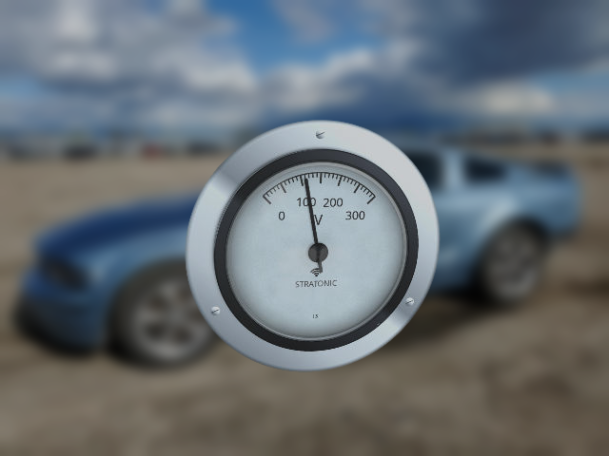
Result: 110V
